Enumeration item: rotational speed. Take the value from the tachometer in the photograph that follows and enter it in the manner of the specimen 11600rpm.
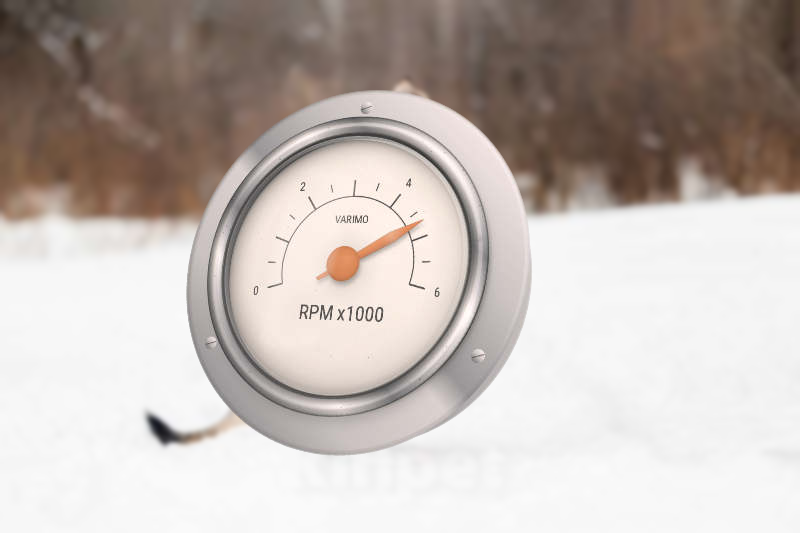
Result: 4750rpm
